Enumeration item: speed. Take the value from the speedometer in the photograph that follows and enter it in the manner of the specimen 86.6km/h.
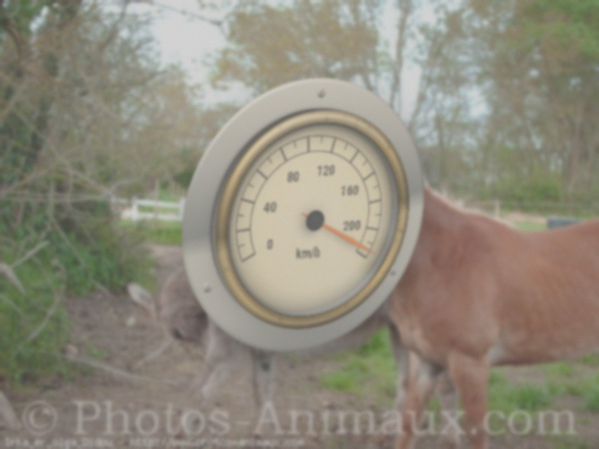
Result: 215km/h
